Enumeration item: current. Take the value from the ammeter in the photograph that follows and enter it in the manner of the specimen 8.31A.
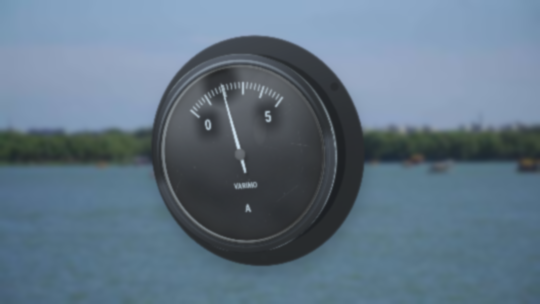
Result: 2A
